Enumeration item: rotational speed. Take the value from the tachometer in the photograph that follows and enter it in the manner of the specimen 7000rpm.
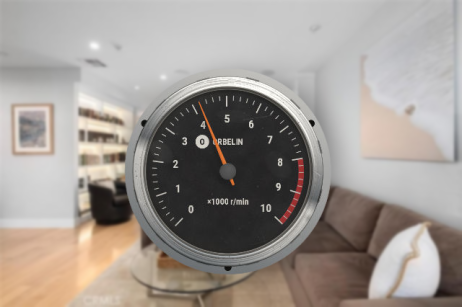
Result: 4200rpm
